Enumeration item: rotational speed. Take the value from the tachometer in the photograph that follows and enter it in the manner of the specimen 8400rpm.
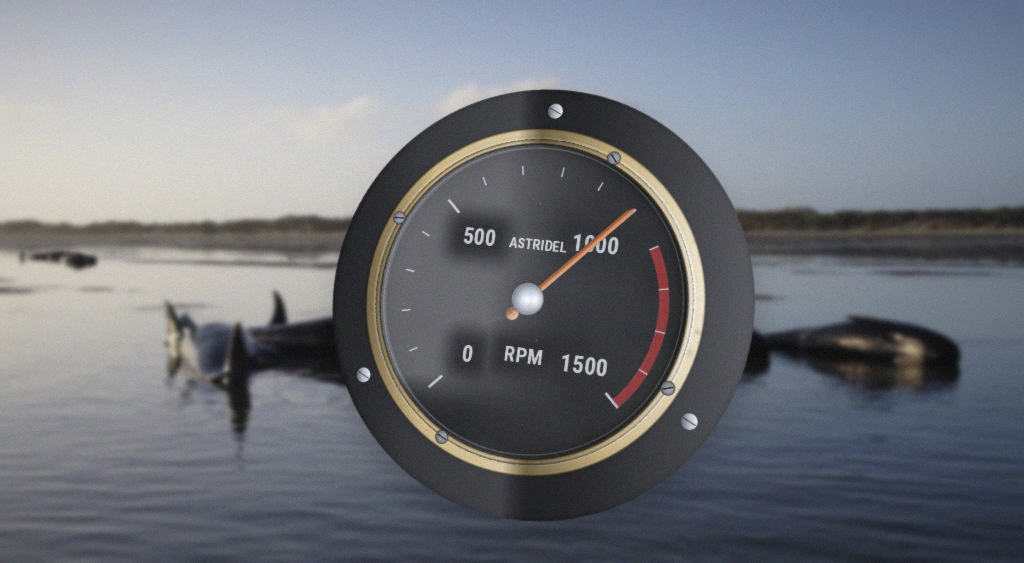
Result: 1000rpm
